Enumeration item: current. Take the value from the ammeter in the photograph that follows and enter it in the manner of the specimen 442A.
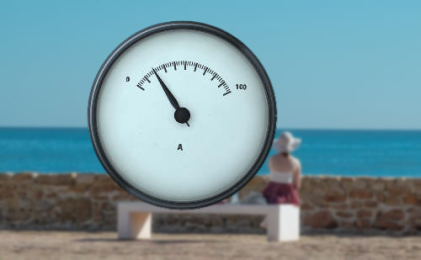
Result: 20A
